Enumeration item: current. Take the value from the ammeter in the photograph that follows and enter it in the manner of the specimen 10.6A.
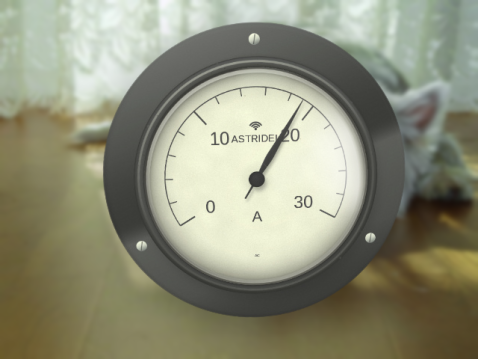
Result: 19A
